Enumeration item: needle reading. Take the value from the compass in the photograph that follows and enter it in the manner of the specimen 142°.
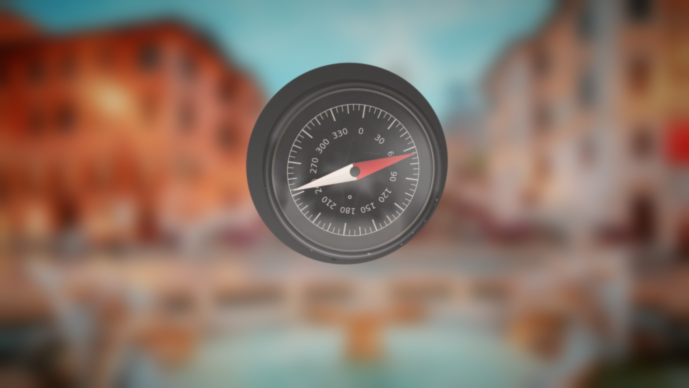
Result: 65°
